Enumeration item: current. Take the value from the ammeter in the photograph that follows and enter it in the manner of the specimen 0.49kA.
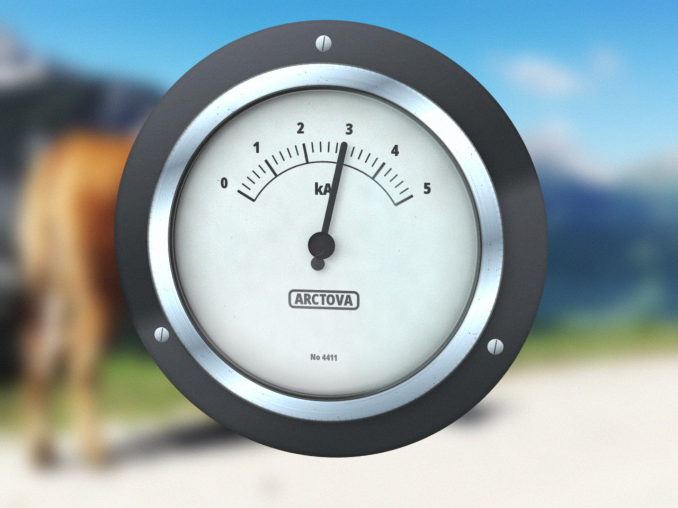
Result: 3kA
